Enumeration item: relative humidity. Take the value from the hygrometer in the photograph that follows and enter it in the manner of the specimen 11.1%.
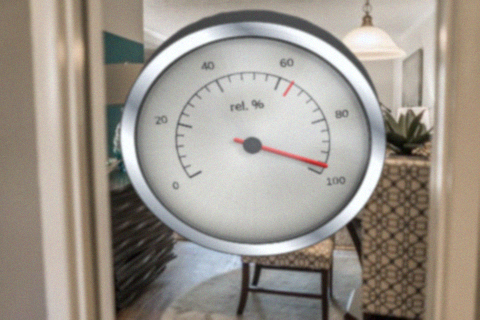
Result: 96%
